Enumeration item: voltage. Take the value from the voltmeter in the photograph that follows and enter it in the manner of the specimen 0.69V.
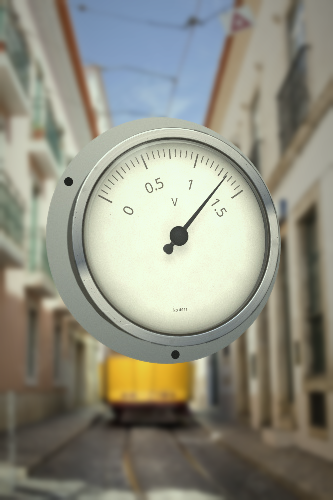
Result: 1.3V
